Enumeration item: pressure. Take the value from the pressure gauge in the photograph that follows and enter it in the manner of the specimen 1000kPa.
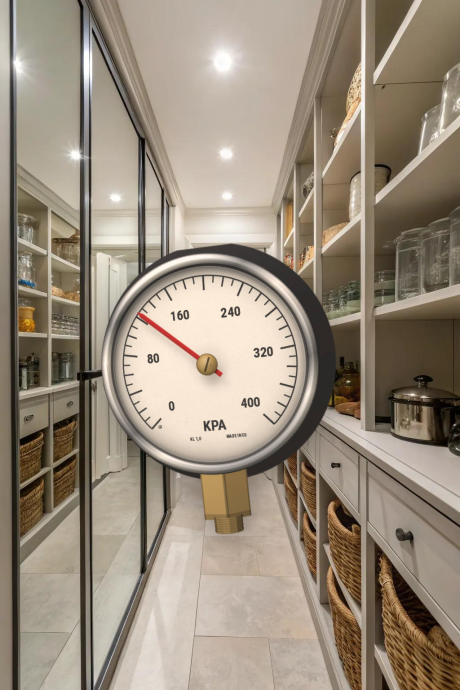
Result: 125kPa
